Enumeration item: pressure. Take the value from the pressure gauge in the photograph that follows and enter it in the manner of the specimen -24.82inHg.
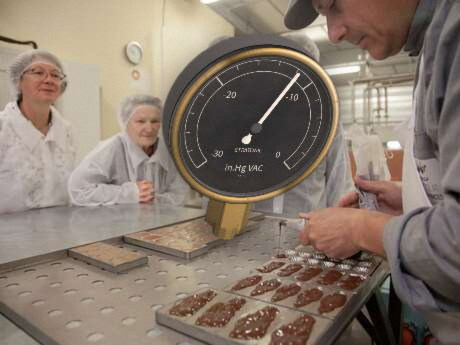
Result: -12inHg
